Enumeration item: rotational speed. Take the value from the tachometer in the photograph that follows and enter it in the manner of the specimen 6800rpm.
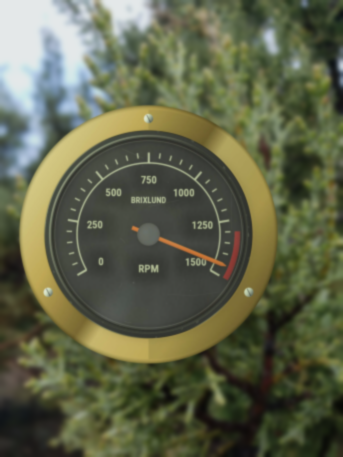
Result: 1450rpm
